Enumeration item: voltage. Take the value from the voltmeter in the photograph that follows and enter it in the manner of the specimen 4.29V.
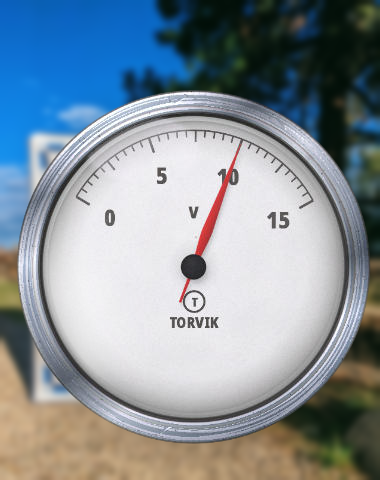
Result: 10V
